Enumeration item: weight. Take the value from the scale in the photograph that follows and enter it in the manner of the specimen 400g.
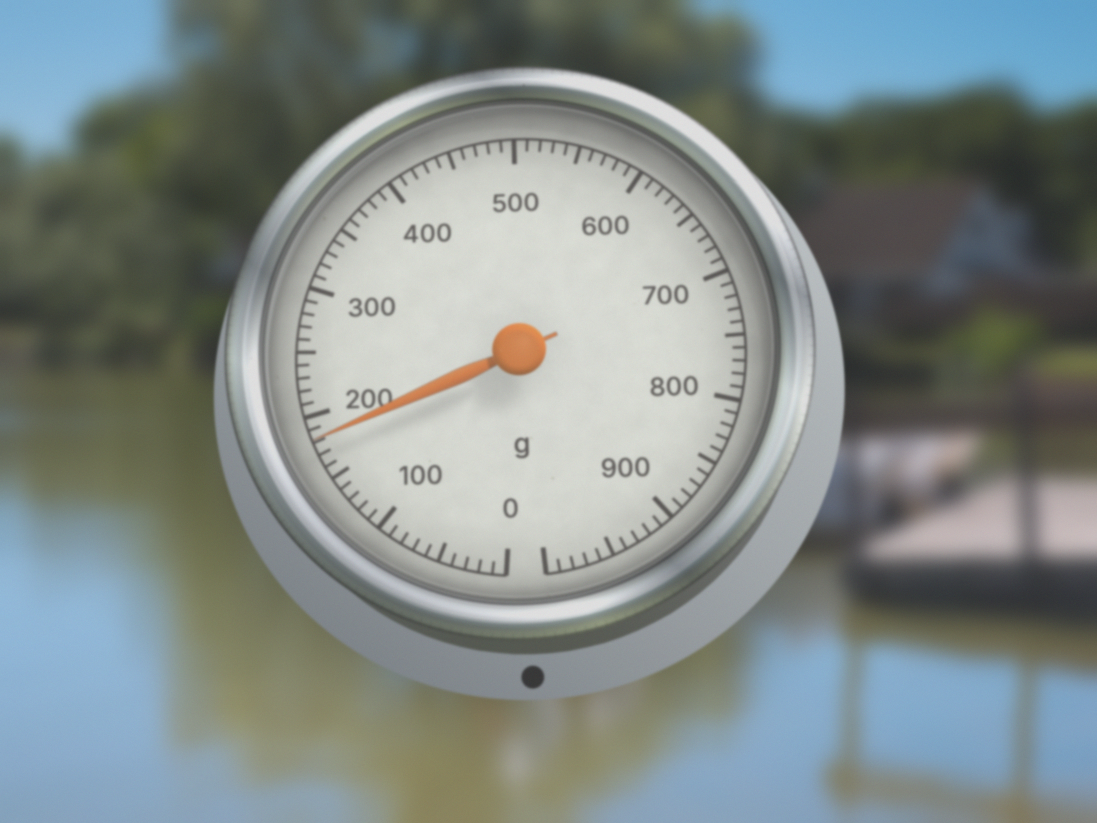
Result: 180g
